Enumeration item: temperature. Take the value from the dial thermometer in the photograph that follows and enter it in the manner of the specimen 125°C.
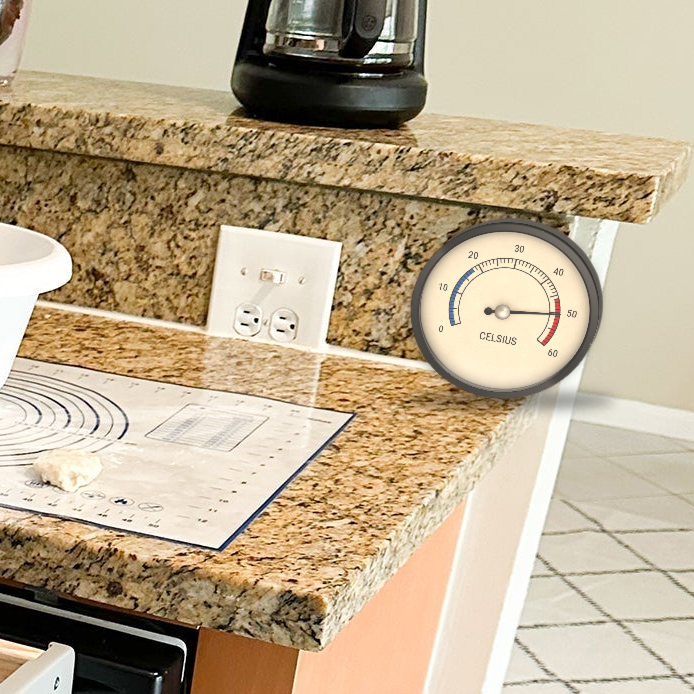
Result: 50°C
